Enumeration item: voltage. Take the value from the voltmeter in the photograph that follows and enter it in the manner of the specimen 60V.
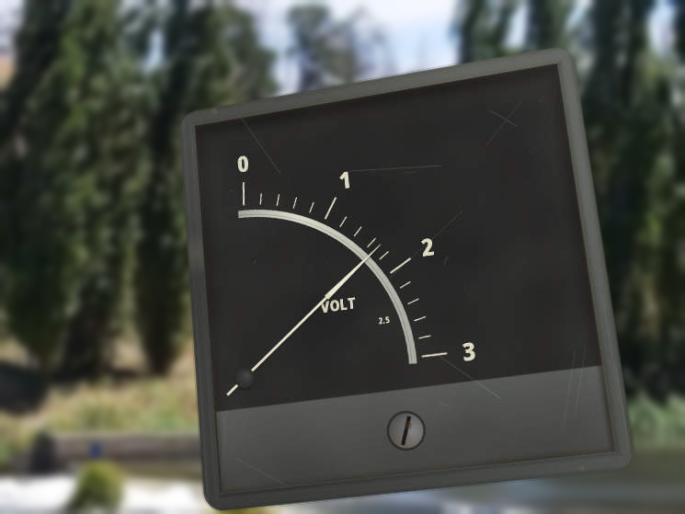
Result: 1.7V
